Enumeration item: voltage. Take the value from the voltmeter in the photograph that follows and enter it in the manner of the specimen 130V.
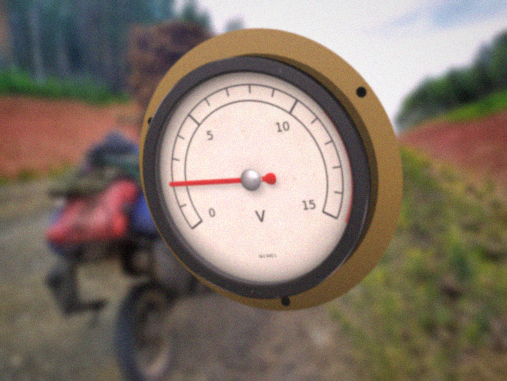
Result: 2V
